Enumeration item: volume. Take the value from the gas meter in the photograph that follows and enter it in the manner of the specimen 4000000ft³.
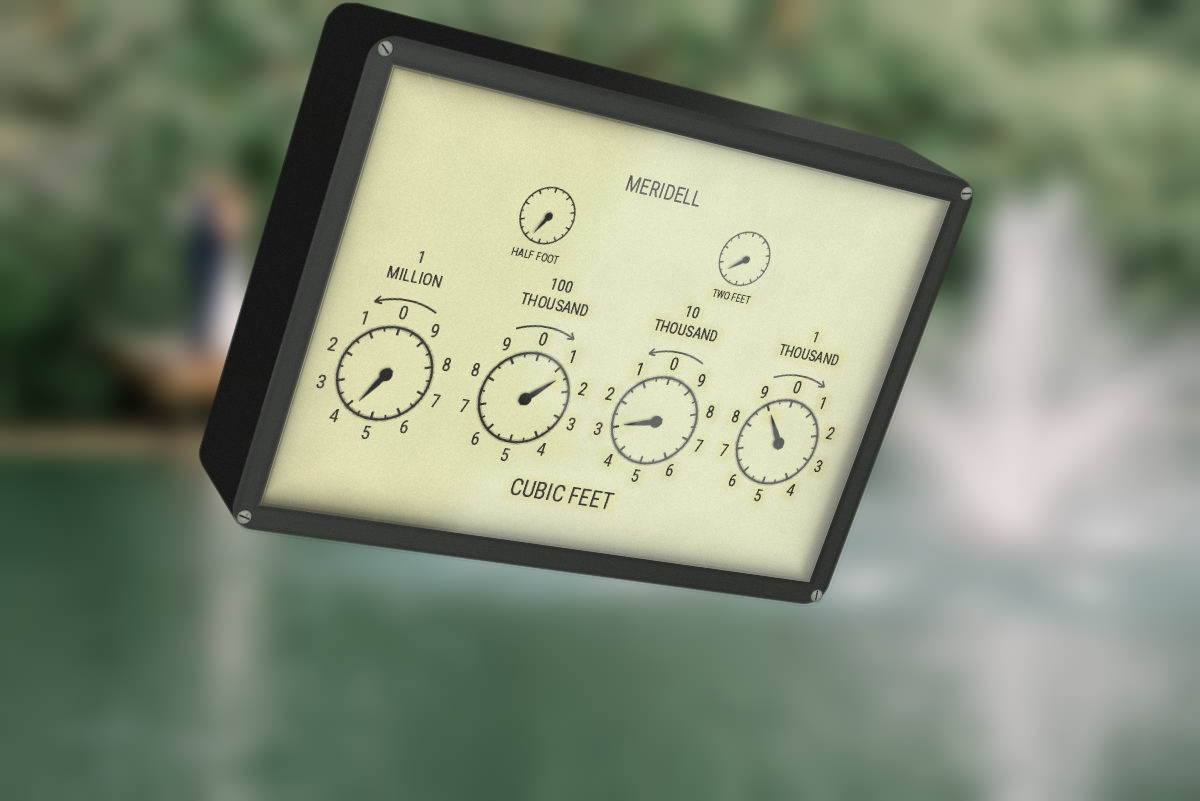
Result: 412900ft³
